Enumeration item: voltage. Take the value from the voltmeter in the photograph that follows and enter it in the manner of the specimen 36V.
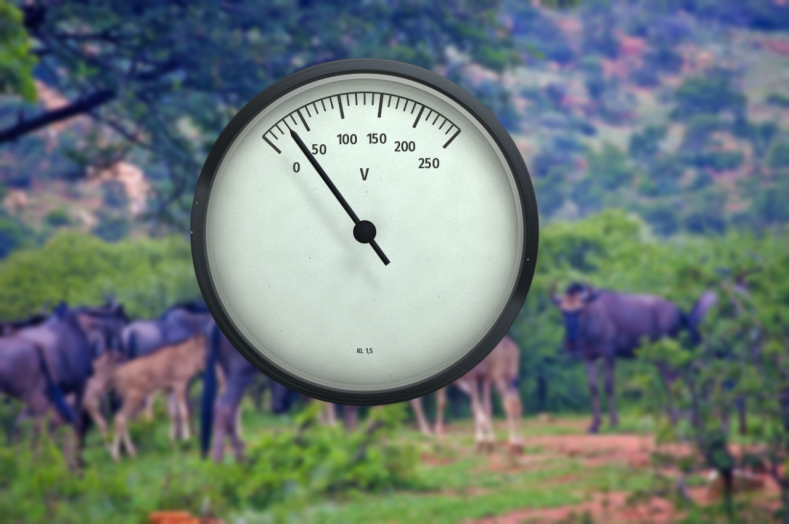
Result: 30V
